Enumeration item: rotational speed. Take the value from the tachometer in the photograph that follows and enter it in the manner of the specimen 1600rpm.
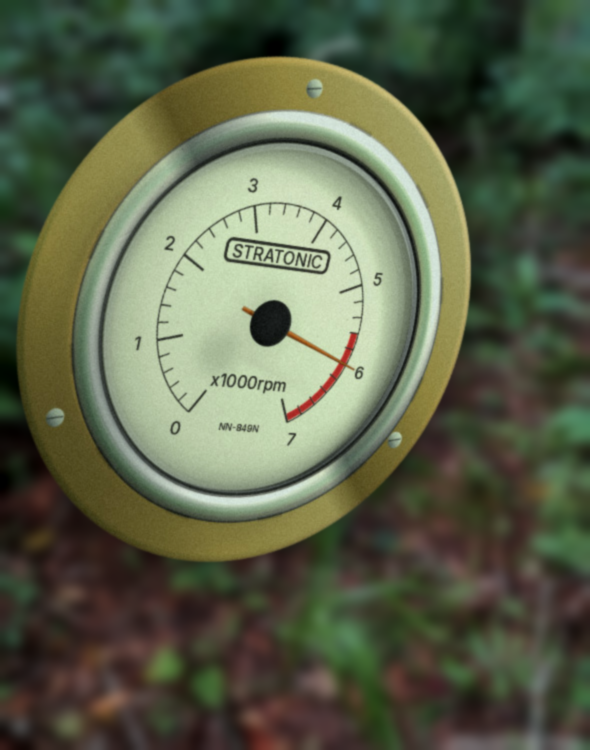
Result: 6000rpm
